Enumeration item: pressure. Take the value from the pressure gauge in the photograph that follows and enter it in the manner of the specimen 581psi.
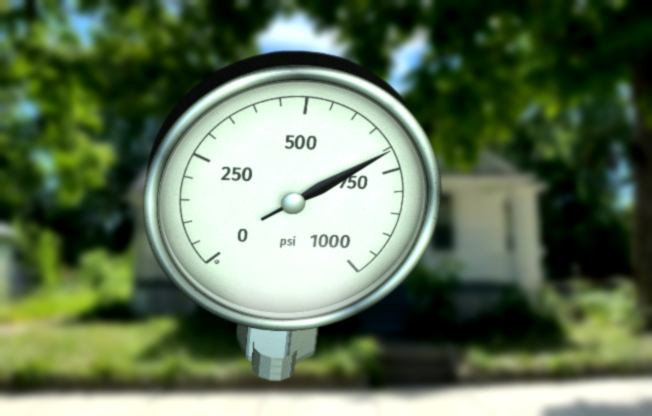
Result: 700psi
